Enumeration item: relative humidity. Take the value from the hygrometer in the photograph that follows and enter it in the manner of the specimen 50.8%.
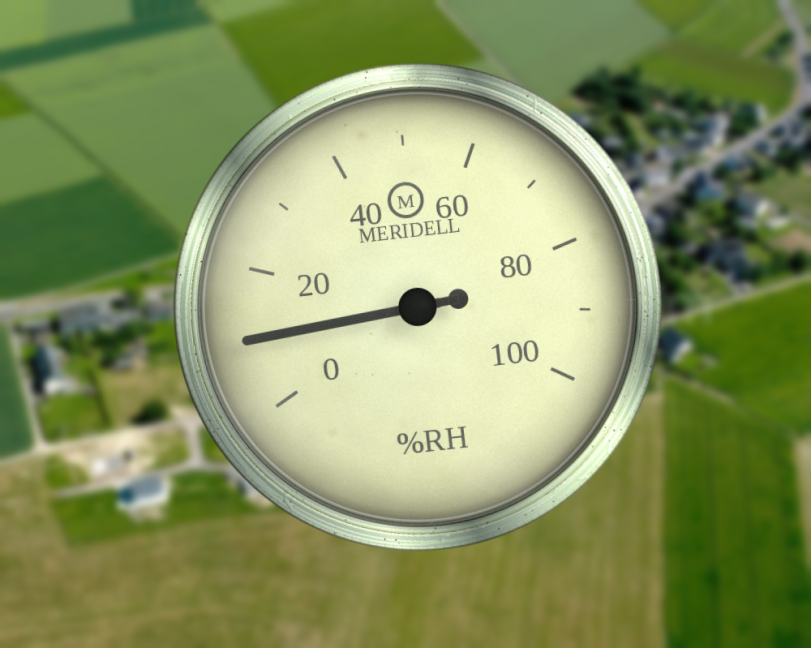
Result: 10%
